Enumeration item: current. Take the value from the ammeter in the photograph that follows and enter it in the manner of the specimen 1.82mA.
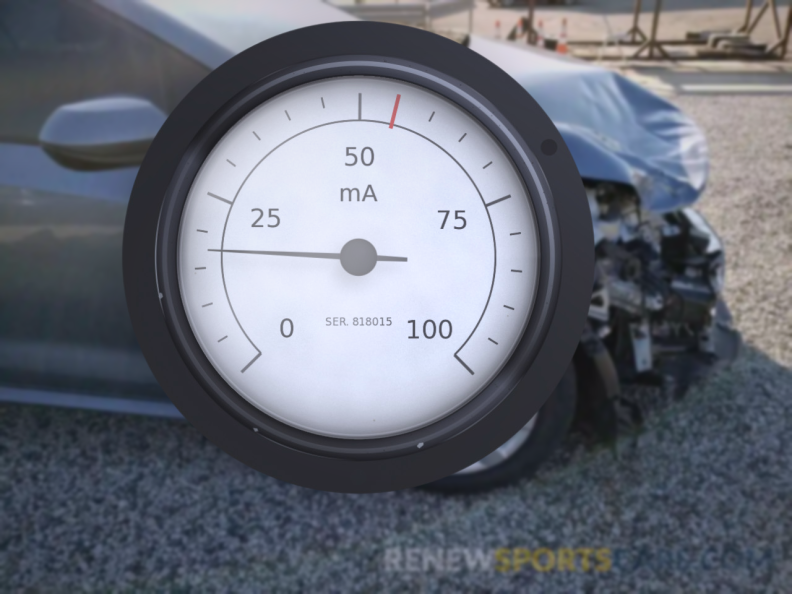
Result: 17.5mA
